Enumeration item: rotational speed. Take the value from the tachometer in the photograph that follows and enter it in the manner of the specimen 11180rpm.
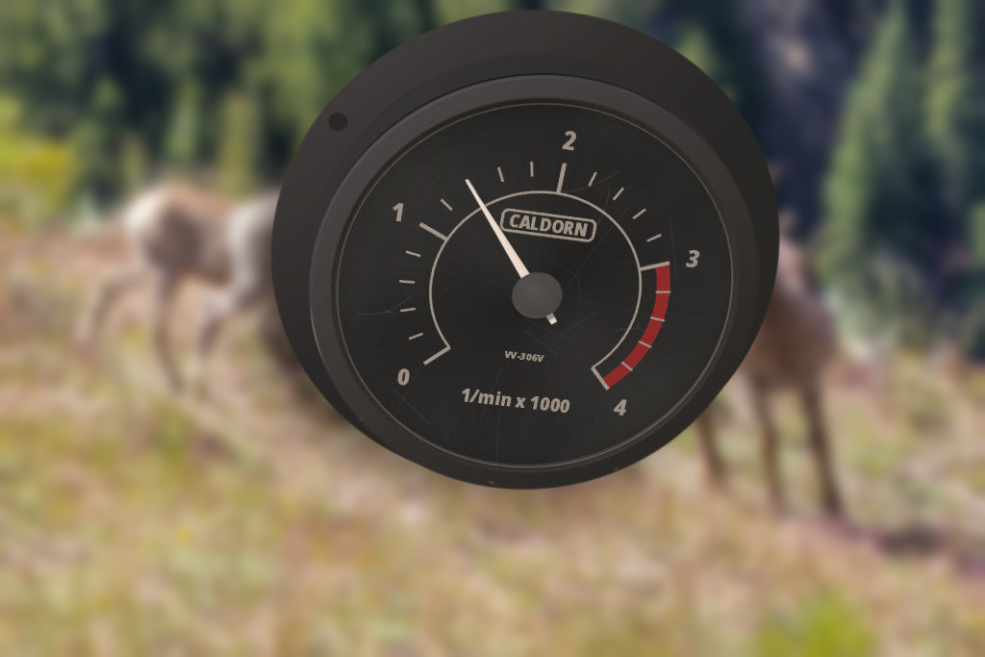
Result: 1400rpm
